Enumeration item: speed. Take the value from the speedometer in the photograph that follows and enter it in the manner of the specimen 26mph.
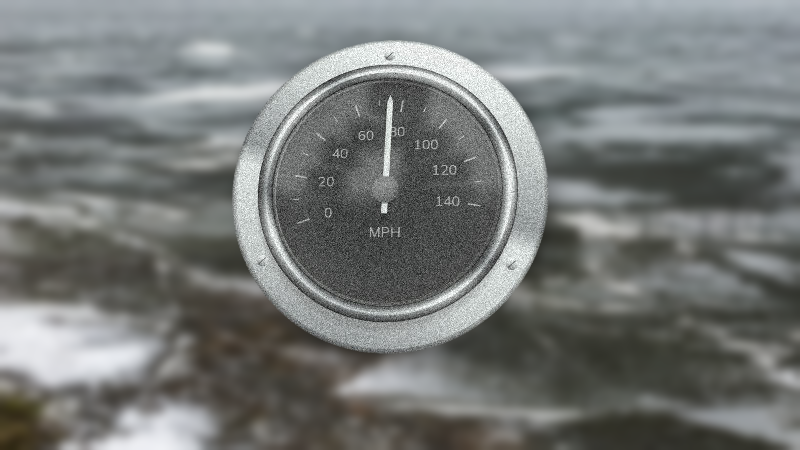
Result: 75mph
